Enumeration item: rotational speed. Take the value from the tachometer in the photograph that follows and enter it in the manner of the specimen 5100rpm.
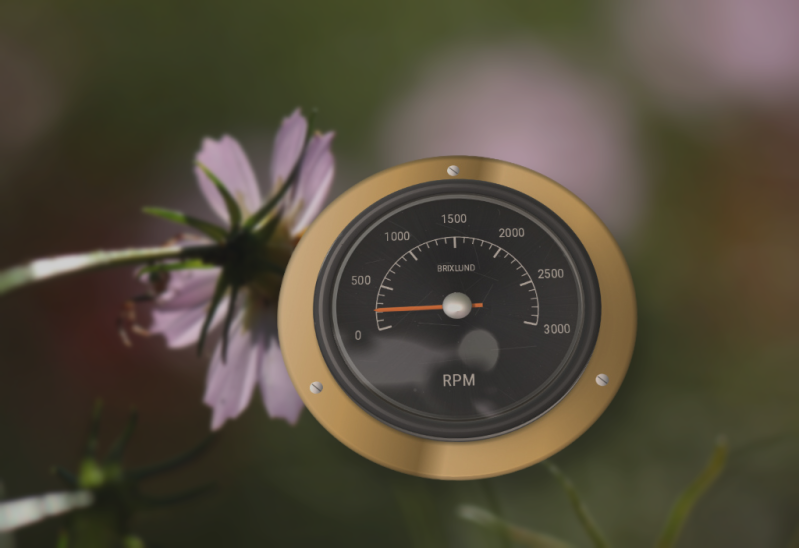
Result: 200rpm
